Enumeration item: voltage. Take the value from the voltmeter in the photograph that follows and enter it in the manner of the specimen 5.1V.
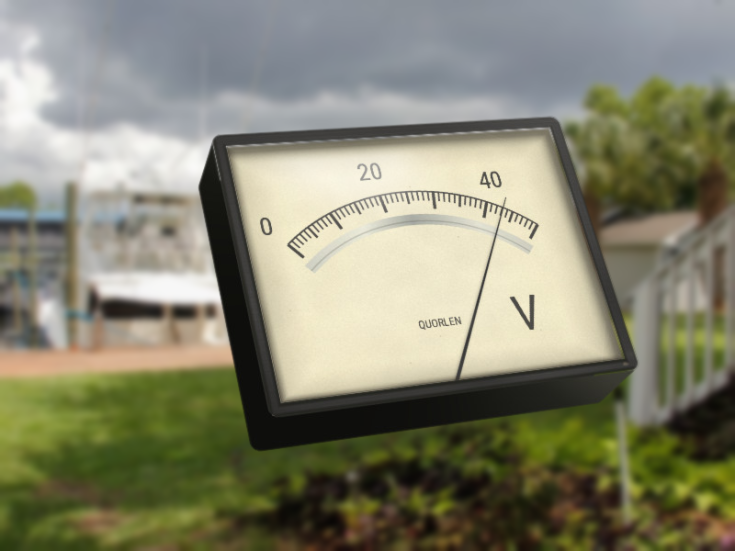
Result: 43V
